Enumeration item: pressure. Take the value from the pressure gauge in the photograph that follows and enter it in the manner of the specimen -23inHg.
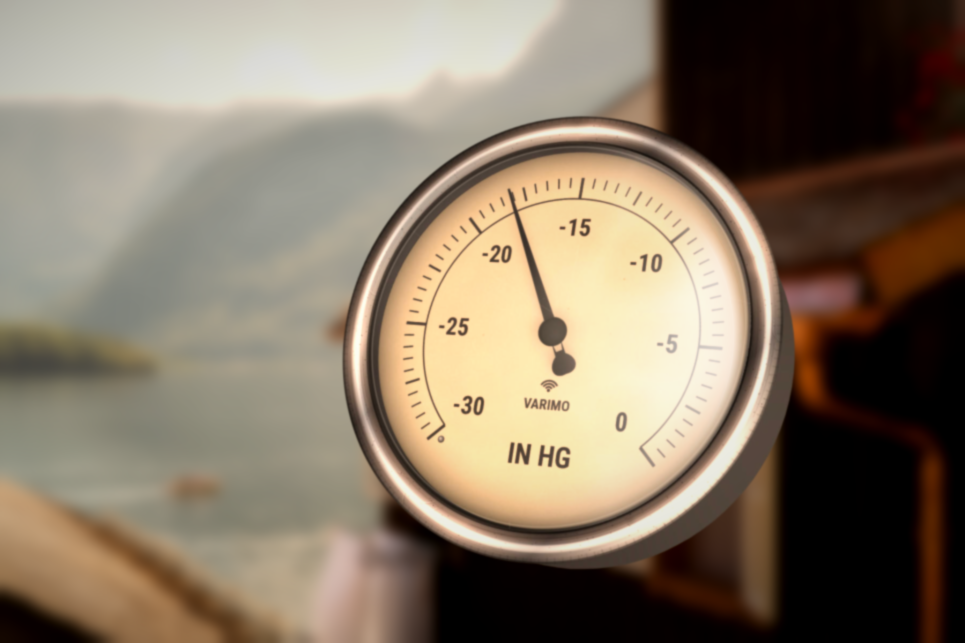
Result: -18inHg
